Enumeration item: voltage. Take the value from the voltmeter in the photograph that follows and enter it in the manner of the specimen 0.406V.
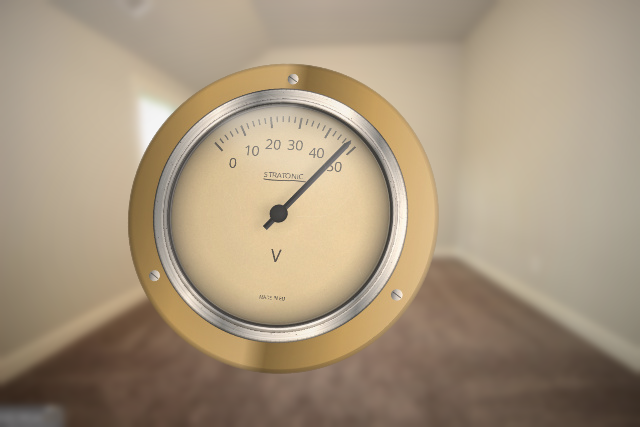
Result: 48V
